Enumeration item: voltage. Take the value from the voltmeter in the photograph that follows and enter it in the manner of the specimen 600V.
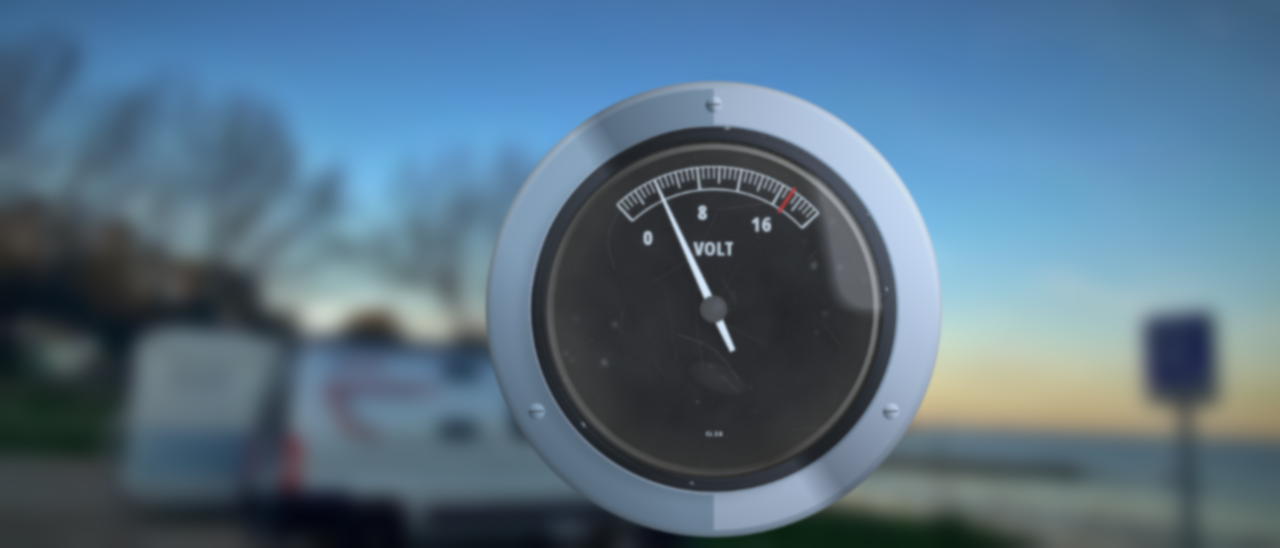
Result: 4V
